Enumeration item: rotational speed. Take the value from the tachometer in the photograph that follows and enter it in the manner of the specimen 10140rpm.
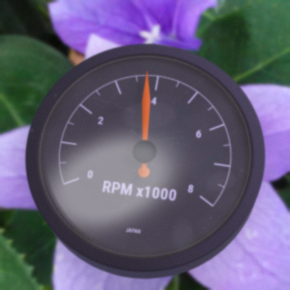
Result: 3750rpm
